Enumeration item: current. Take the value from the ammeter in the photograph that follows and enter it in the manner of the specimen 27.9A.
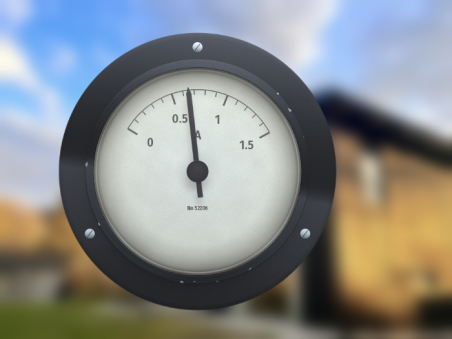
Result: 0.65A
